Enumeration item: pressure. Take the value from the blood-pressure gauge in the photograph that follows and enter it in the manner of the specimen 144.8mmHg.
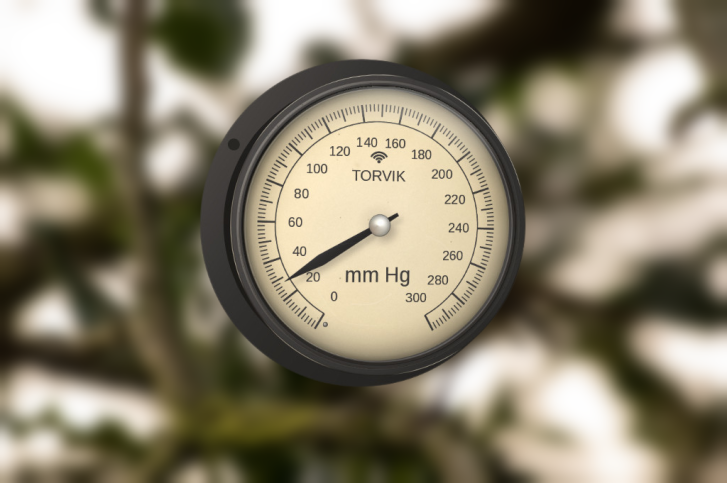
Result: 28mmHg
